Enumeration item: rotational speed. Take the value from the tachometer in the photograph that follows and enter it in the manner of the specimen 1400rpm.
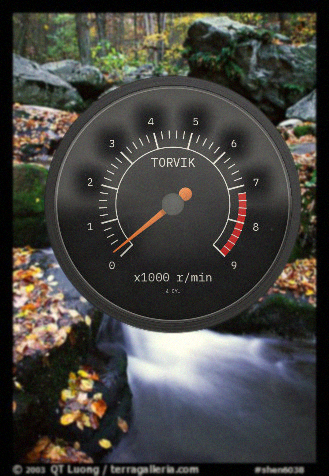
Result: 200rpm
